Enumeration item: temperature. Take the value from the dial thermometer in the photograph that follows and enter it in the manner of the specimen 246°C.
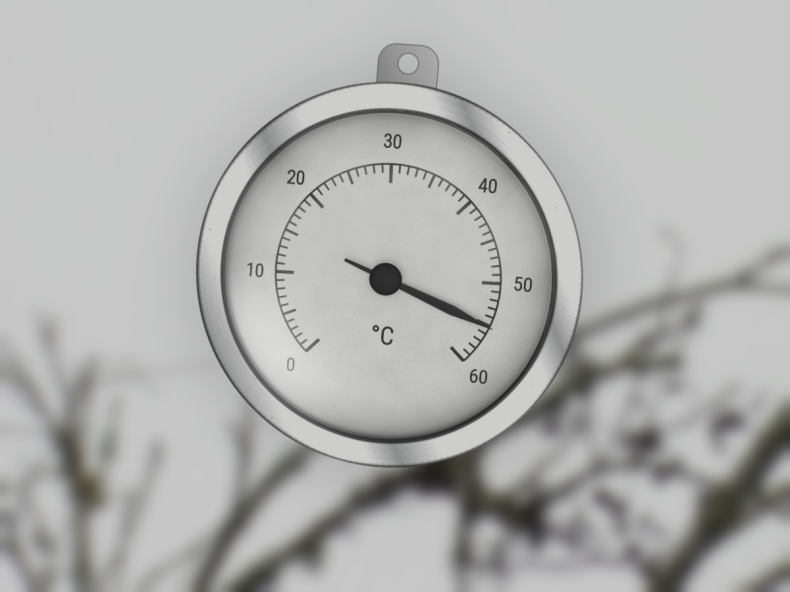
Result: 55°C
